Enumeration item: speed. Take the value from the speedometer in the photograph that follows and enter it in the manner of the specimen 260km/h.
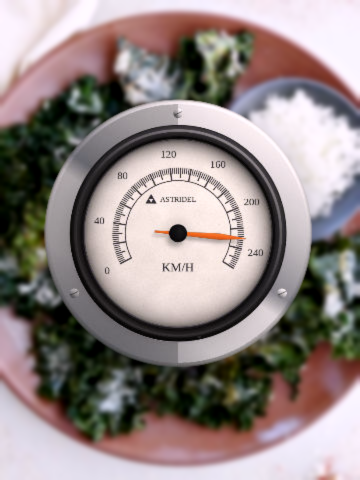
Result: 230km/h
